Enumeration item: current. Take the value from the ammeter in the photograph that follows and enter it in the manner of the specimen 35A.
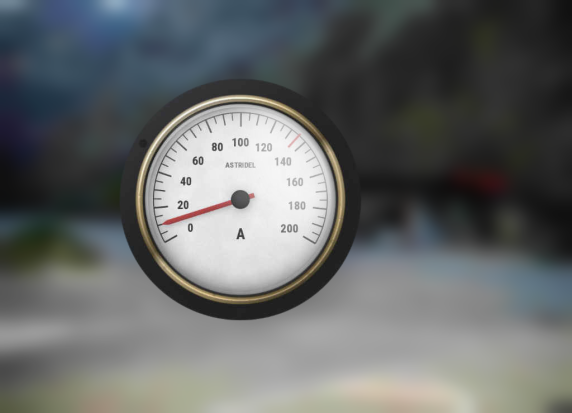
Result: 10A
